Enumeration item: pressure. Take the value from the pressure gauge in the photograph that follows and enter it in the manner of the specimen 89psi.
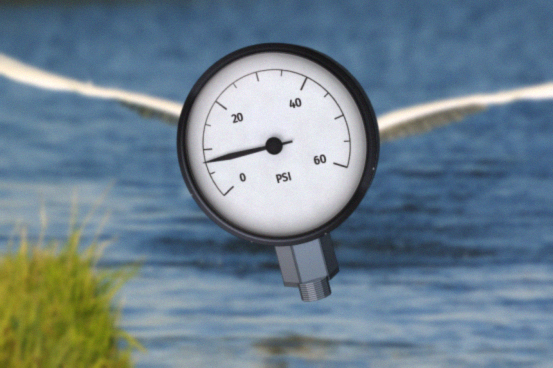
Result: 7.5psi
